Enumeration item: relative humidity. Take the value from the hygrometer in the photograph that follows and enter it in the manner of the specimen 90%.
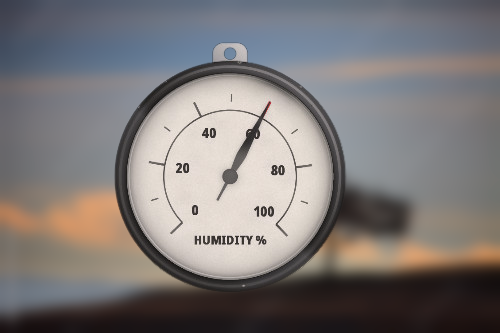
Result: 60%
